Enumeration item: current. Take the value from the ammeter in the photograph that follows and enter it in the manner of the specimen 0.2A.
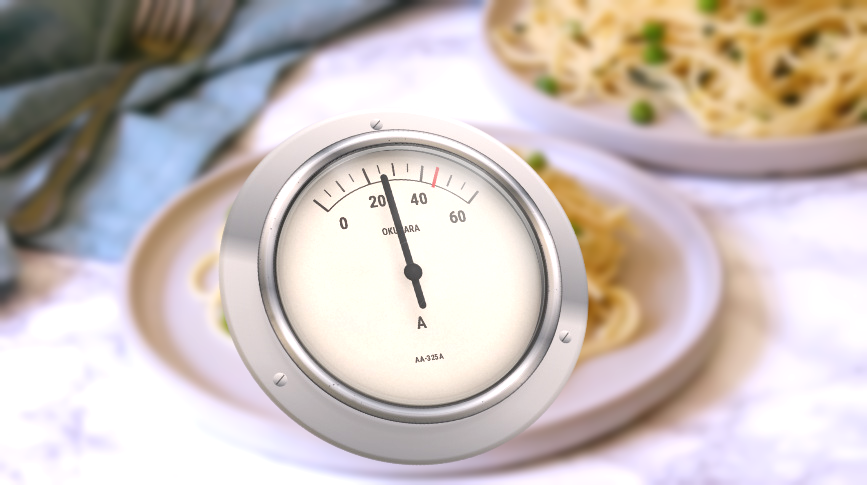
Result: 25A
